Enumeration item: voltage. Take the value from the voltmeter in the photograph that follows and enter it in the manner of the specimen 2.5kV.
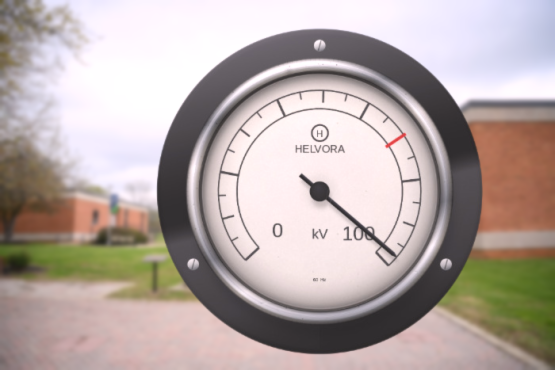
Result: 97.5kV
